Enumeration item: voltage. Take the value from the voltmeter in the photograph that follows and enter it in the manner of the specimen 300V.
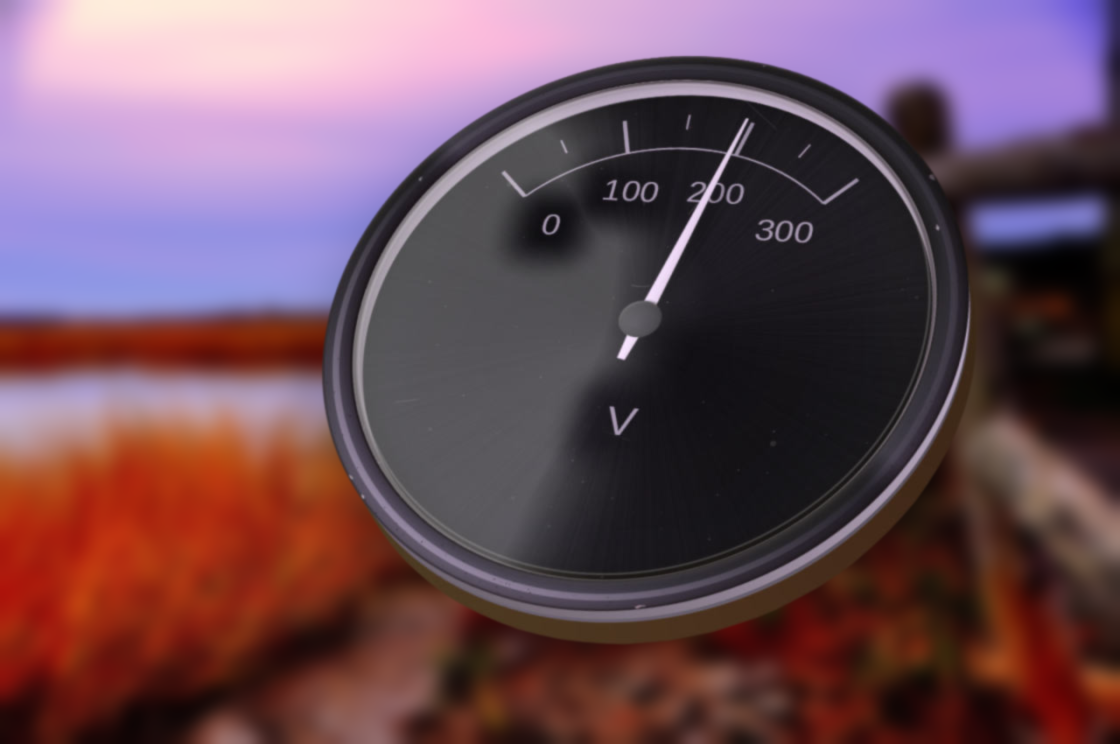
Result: 200V
